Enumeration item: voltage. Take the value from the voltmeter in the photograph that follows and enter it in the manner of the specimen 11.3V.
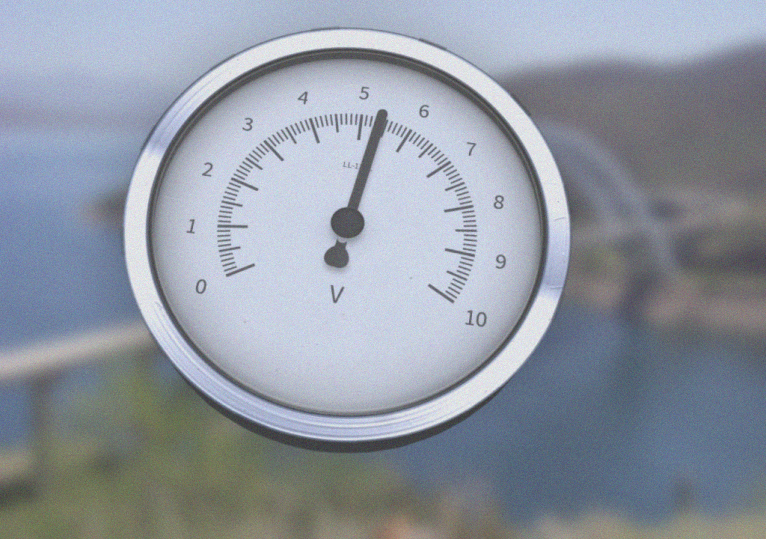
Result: 5.4V
